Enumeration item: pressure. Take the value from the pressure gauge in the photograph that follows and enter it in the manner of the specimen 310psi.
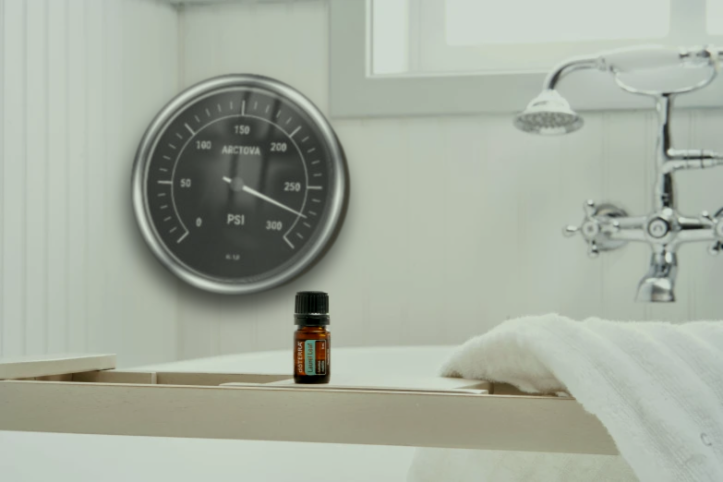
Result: 275psi
